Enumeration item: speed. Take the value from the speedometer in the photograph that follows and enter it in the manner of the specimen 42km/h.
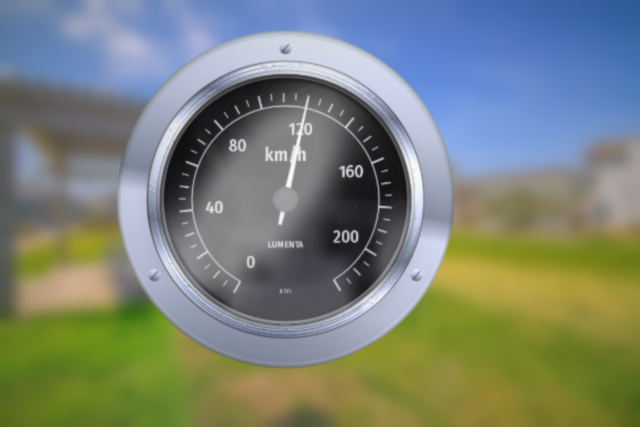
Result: 120km/h
